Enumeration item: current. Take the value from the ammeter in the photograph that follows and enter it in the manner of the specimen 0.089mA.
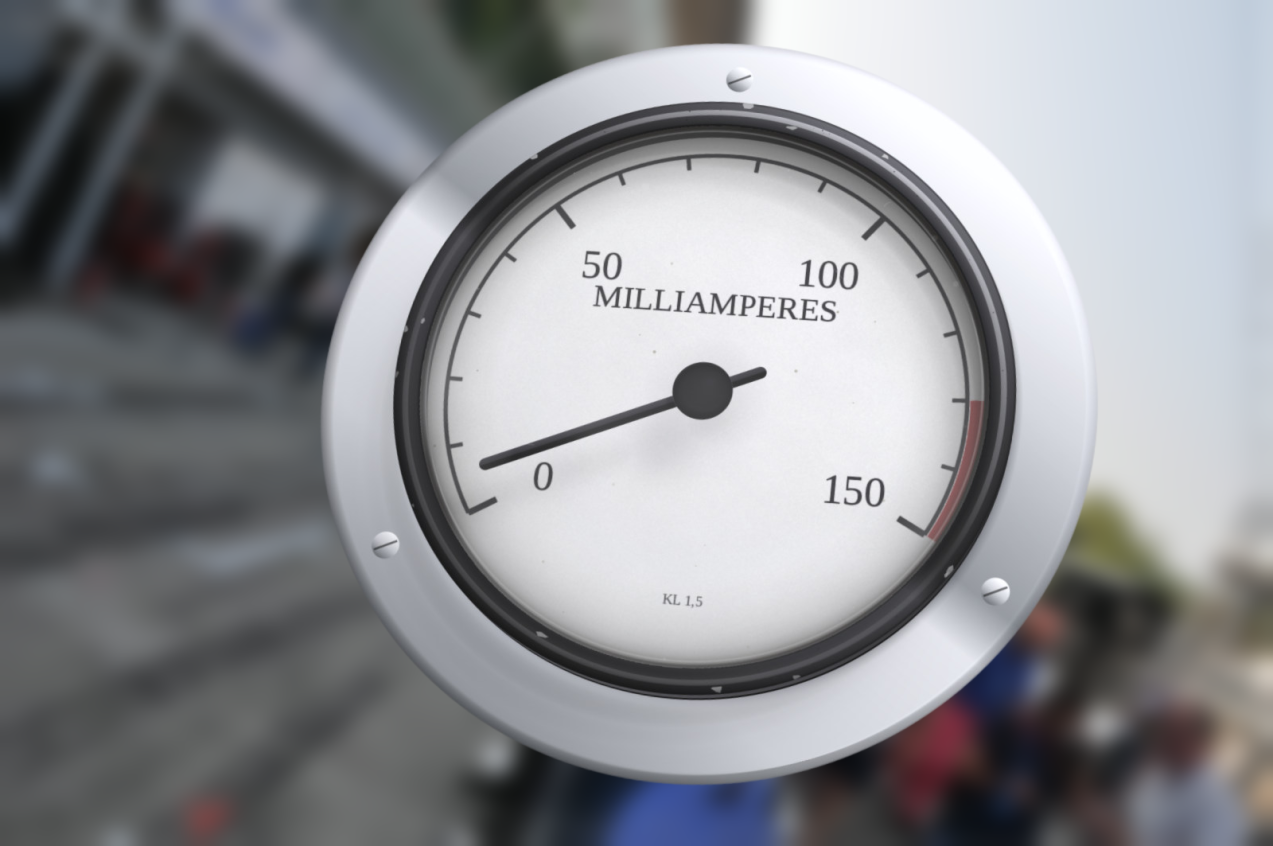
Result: 5mA
